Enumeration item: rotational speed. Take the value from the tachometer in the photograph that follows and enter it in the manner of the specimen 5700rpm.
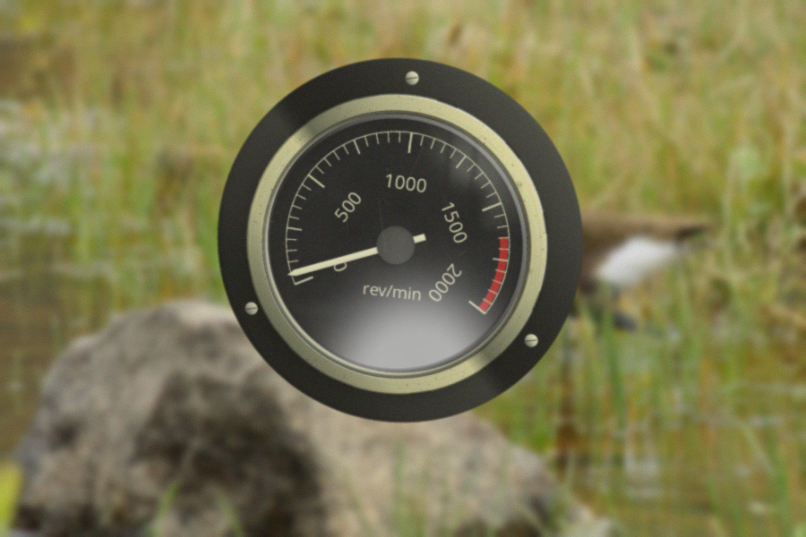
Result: 50rpm
